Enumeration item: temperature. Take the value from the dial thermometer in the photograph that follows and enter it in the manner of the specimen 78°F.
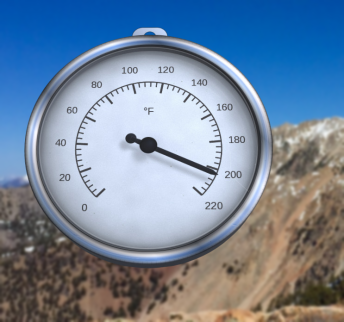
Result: 204°F
